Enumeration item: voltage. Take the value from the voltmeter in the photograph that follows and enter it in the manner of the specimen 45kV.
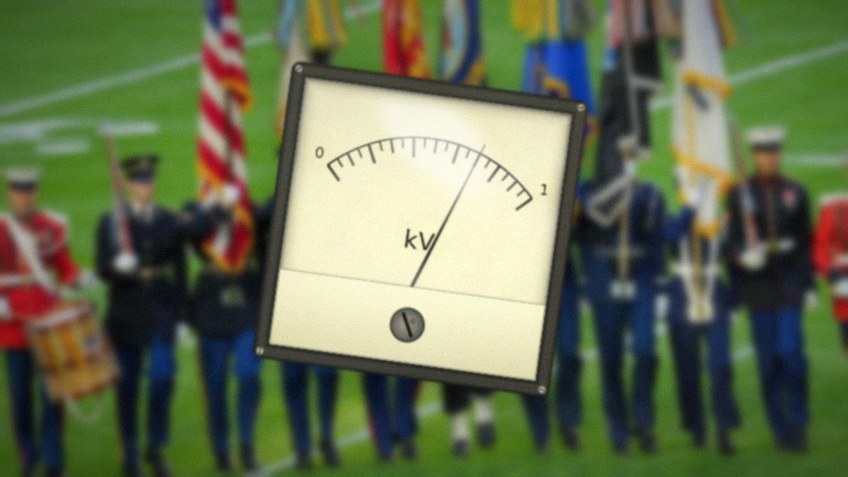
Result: 0.7kV
